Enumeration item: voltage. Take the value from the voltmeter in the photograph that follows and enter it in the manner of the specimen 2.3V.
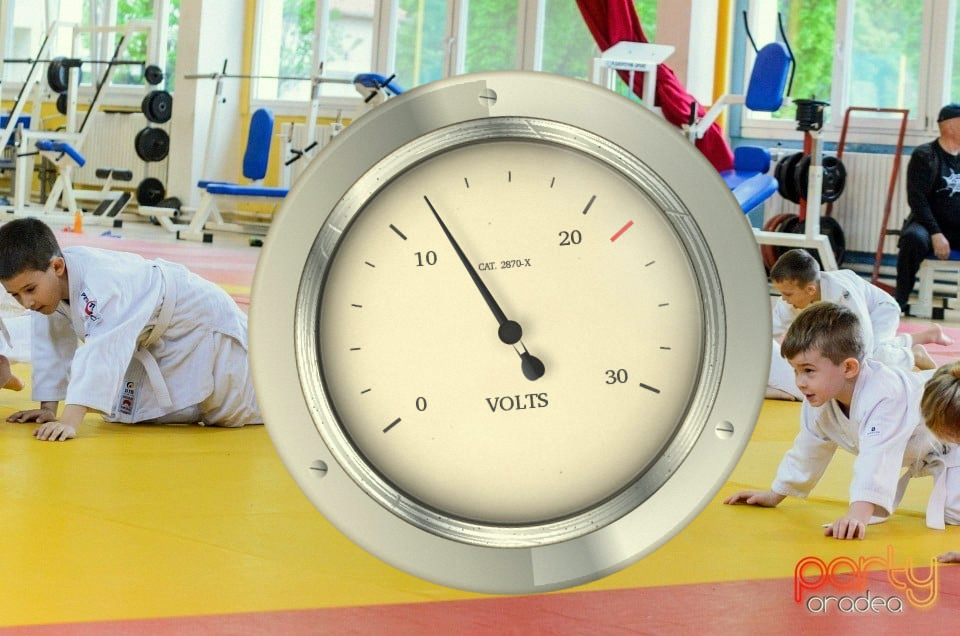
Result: 12V
